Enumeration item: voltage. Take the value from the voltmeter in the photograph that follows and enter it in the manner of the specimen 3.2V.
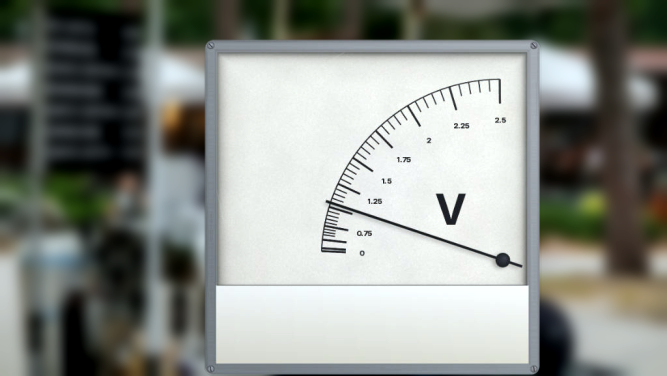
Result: 1.05V
